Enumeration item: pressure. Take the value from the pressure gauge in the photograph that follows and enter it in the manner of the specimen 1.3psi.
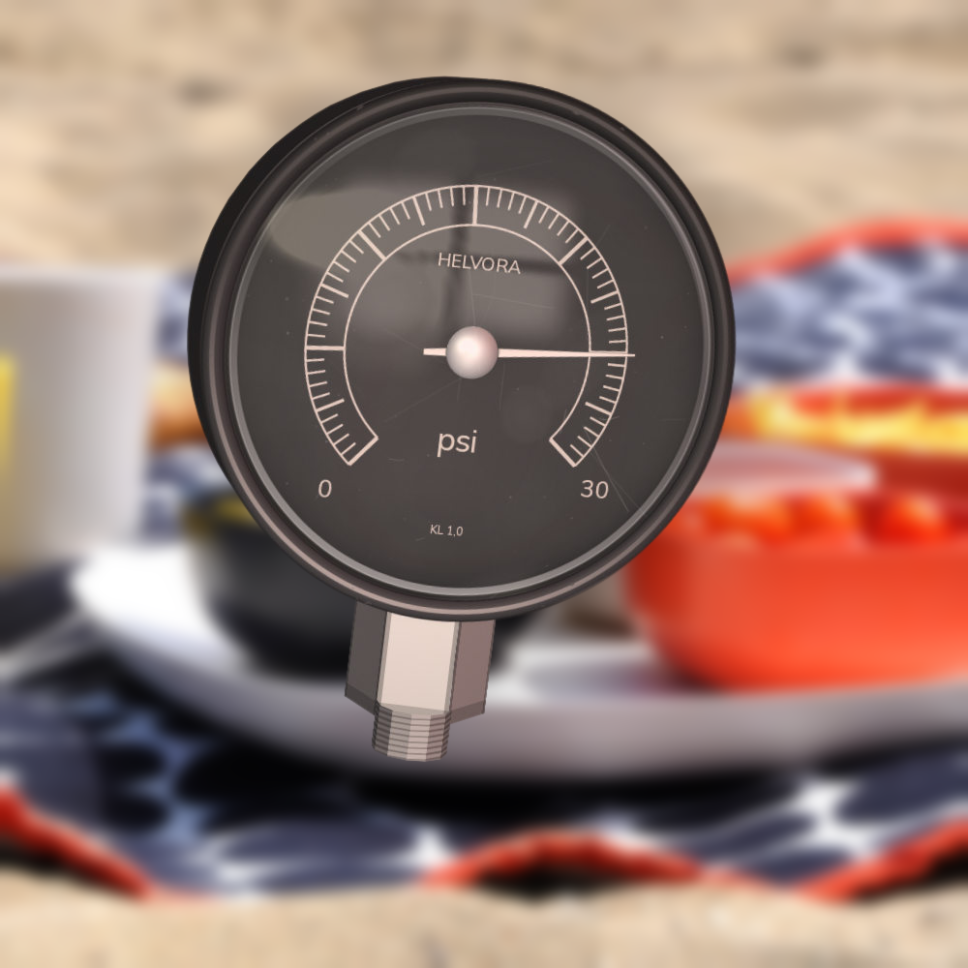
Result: 25psi
